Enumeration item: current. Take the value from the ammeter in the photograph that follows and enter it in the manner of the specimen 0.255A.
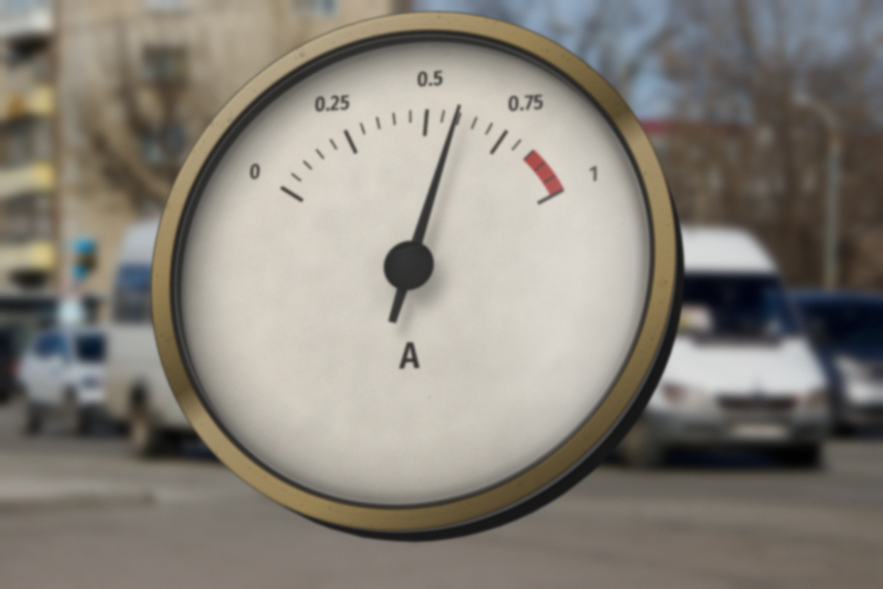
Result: 0.6A
